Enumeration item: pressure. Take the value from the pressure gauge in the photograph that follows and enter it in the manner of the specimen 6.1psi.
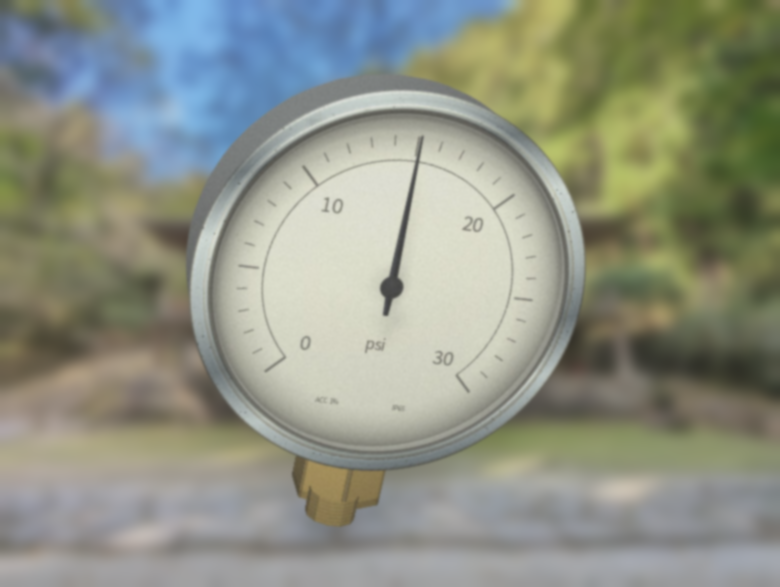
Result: 15psi
